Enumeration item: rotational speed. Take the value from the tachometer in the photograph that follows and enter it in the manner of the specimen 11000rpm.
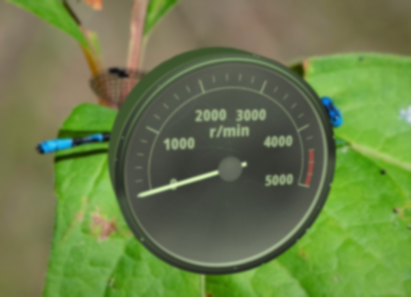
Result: 0rpm
